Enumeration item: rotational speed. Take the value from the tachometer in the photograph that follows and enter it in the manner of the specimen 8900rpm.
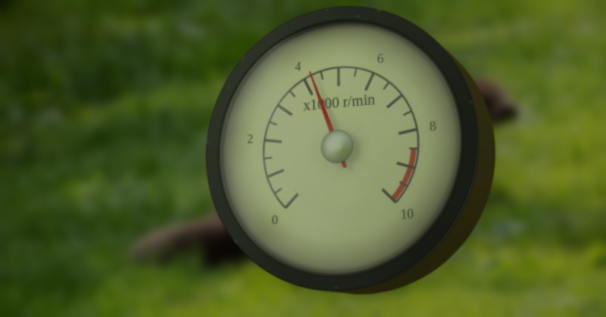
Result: 4250rpm
